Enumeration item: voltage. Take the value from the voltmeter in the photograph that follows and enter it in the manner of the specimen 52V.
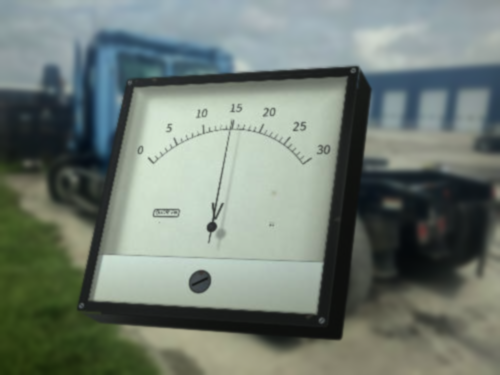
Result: 15V
